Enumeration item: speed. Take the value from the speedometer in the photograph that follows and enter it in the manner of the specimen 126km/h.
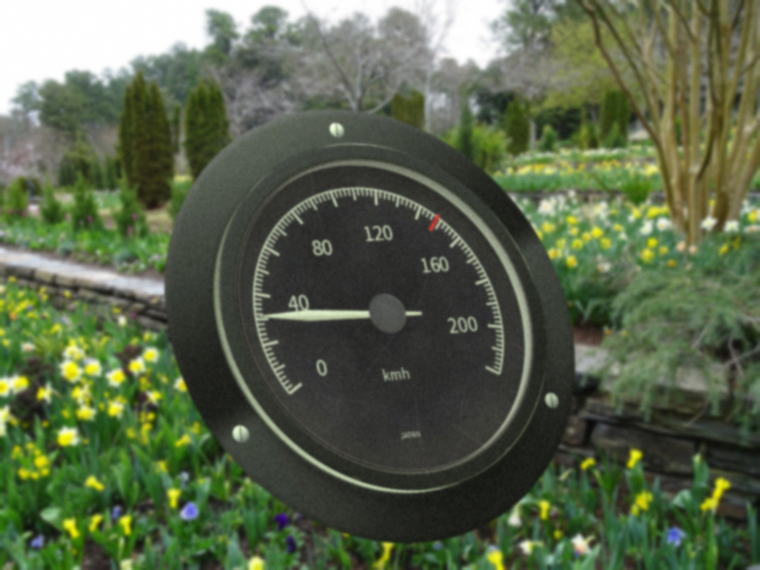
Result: 30km/h
